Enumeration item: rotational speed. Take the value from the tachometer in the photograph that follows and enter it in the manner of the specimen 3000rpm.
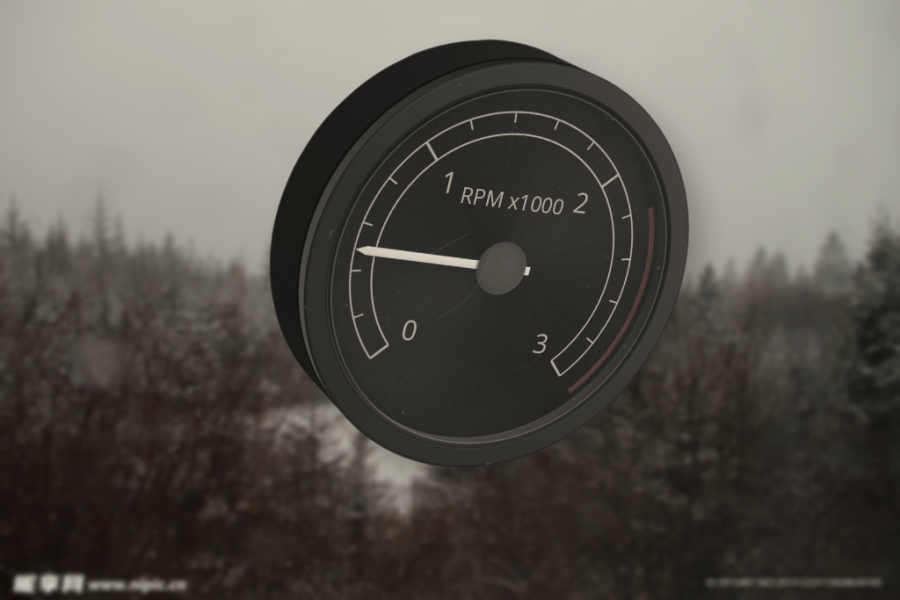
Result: 500rpm
